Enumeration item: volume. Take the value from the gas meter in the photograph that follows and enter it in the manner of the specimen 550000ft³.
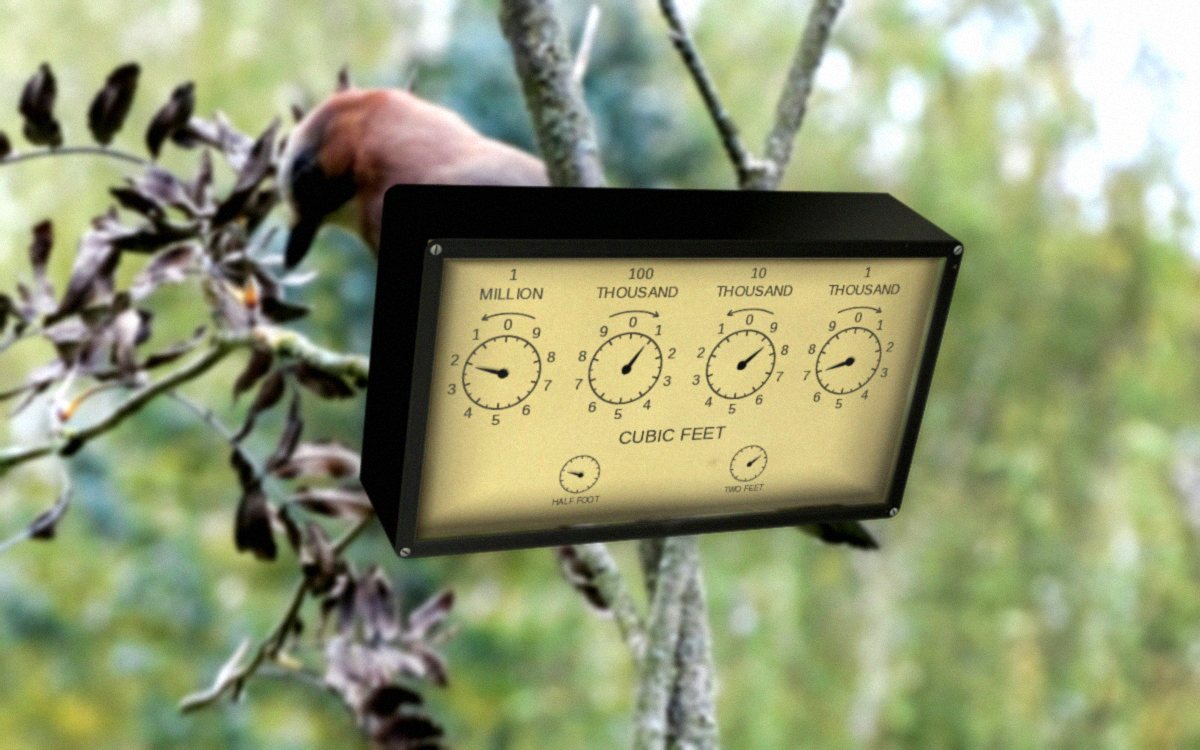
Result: 208700ft³
